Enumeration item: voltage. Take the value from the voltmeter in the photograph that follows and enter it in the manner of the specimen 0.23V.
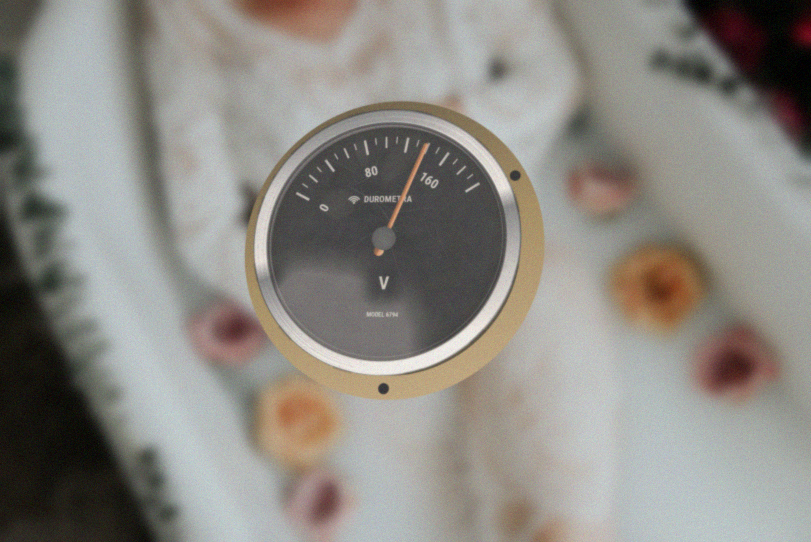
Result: 140V
